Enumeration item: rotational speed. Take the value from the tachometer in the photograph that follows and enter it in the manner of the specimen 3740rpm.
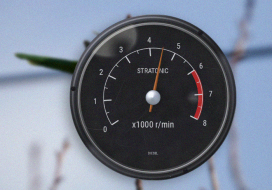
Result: 4500rpm
